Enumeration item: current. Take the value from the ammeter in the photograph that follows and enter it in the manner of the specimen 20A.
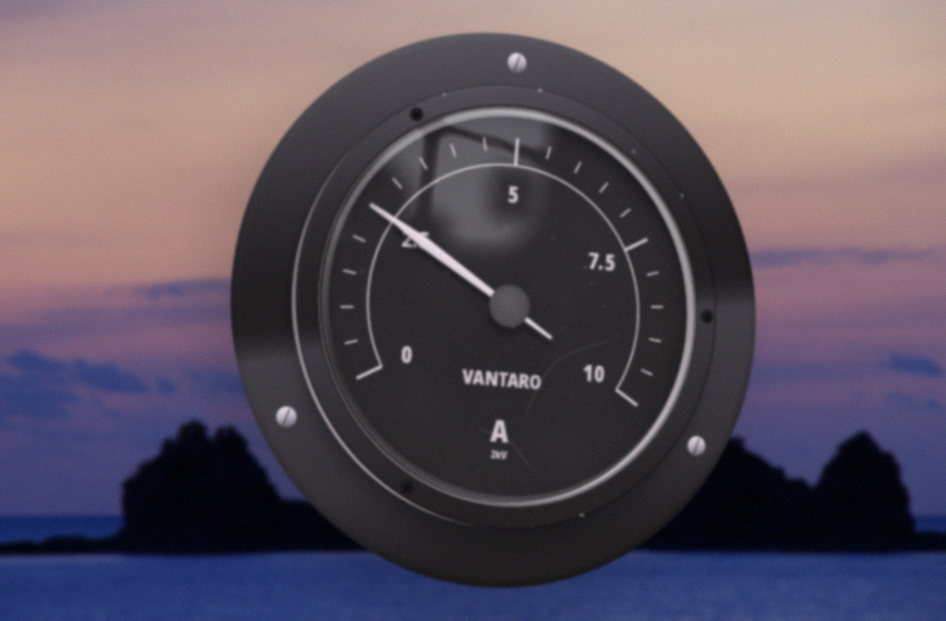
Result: 2.5A
